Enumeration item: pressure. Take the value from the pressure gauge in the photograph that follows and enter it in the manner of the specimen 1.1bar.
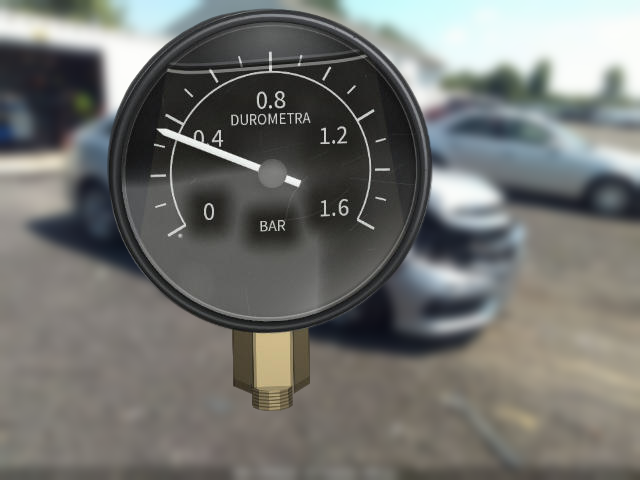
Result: 0.35bar
